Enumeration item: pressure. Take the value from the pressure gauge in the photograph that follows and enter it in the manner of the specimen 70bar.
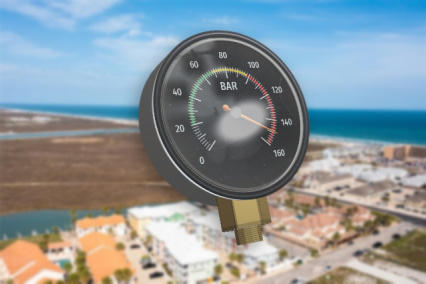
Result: 150bar
